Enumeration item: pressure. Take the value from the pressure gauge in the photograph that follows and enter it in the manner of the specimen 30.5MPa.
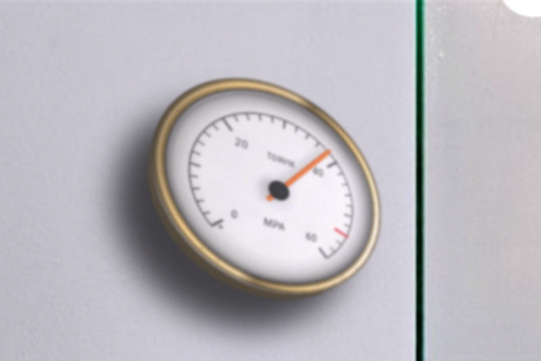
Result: 38MPa
